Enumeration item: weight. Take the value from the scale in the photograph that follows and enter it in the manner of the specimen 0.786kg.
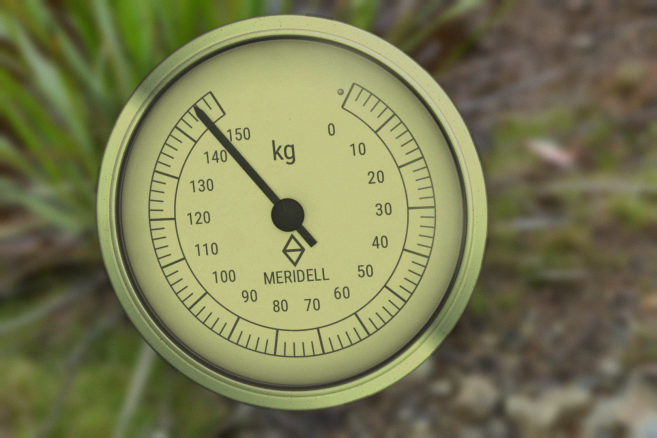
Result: 146kg
